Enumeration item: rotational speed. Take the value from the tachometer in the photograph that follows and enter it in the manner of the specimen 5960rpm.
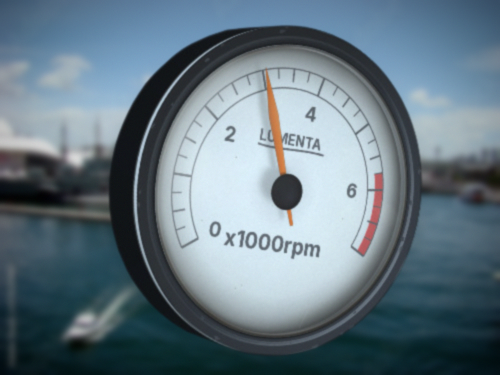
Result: 3000rpm
